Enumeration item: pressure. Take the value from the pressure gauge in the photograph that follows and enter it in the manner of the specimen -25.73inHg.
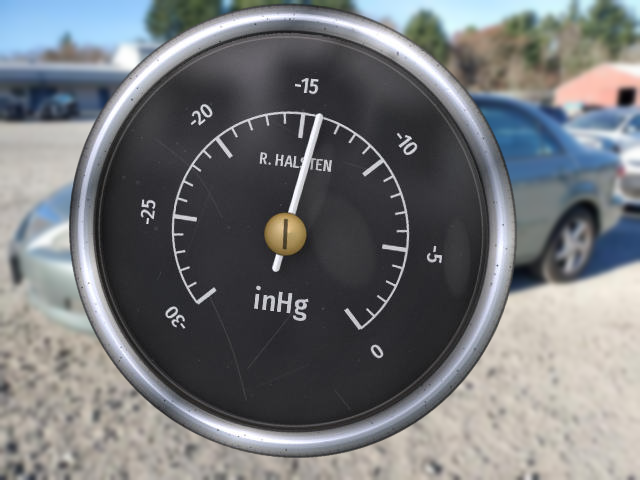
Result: -14inHg
